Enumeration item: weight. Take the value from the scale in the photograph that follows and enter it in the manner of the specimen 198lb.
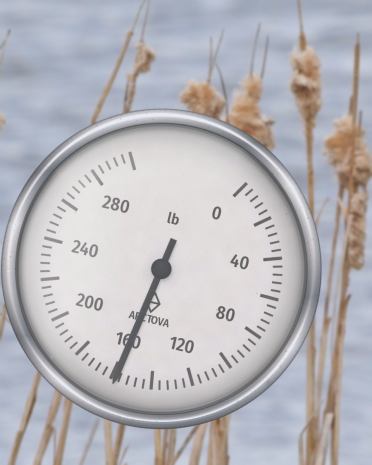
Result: 158lb
